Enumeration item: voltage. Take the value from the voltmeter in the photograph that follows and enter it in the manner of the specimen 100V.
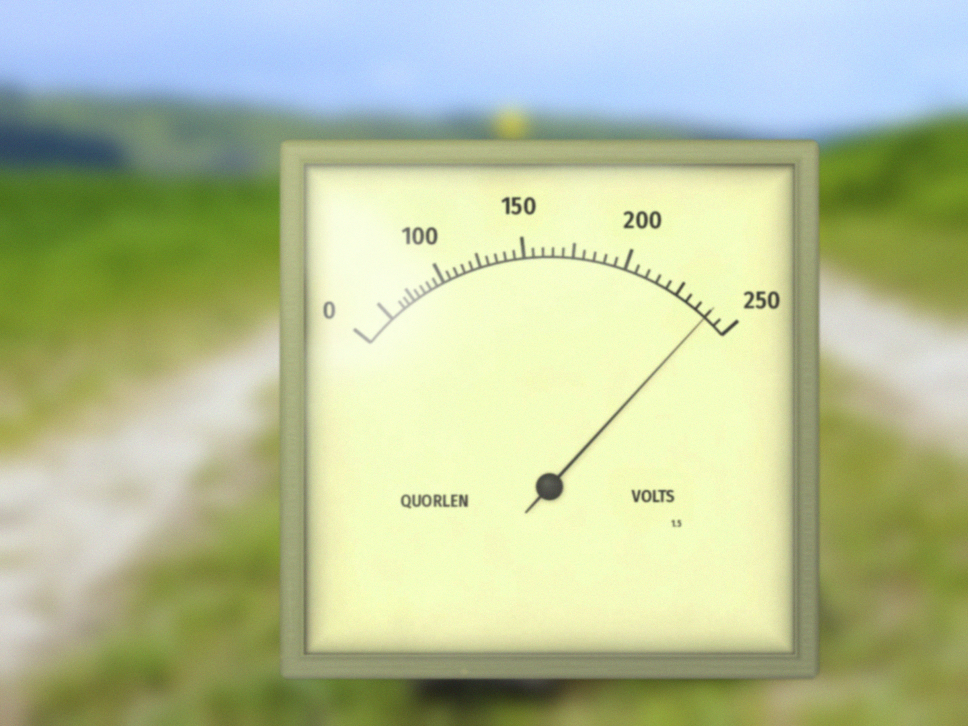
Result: 240V
